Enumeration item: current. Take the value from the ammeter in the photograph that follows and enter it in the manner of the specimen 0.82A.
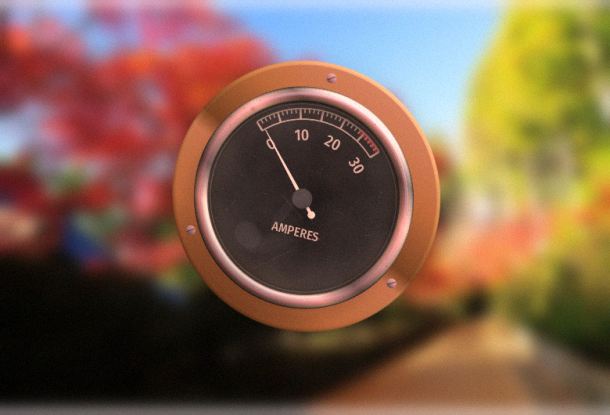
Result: 1A
